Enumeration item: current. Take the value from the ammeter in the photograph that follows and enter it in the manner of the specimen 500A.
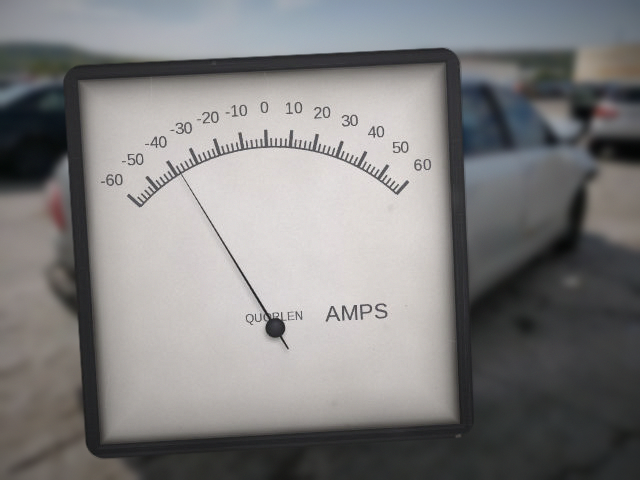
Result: -38A
